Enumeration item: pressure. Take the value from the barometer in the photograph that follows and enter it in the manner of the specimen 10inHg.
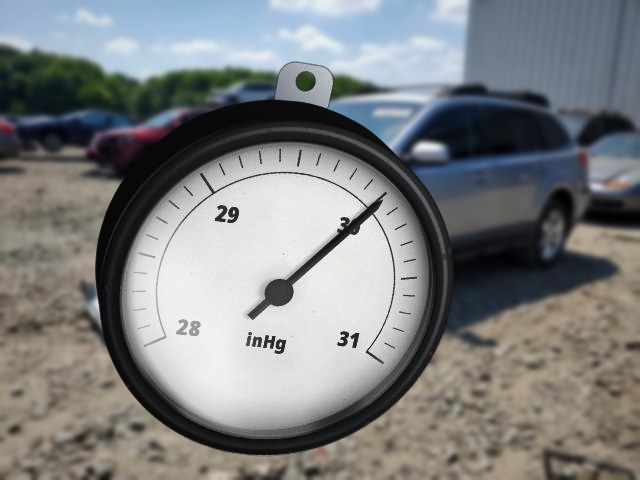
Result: 30inHg
